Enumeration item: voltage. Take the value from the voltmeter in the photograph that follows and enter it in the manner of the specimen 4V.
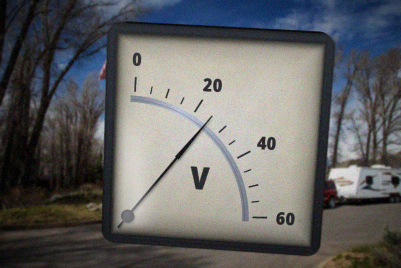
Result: 25V
